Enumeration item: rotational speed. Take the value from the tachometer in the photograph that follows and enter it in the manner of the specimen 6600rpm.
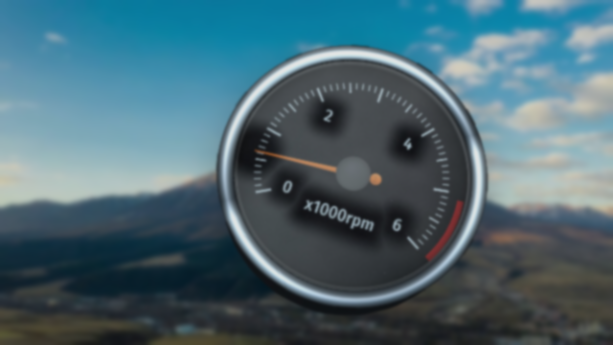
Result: 600rpm
